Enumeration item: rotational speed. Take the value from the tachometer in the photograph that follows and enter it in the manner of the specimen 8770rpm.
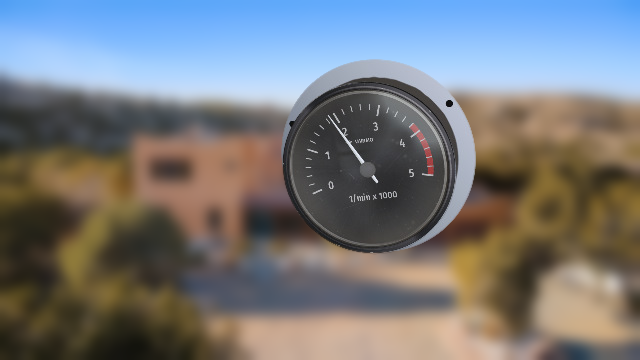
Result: 1900rpm
